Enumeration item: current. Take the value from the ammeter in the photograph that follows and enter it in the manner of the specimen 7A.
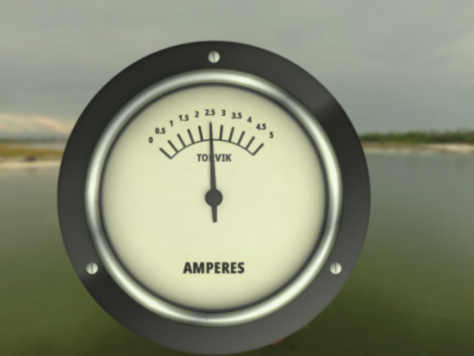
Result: 2.5A
